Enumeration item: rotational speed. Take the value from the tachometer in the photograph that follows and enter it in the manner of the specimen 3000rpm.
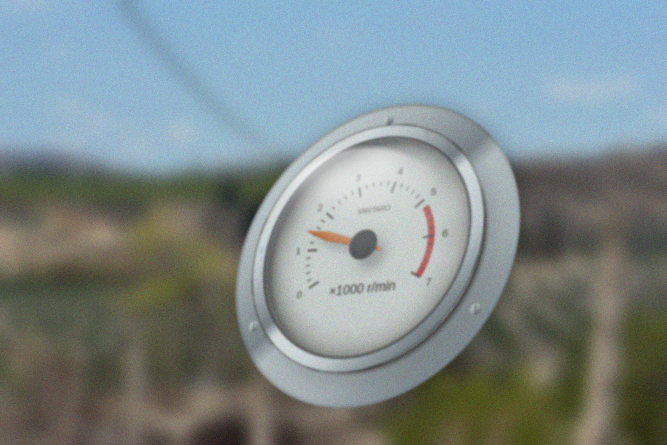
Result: 1400rpm
